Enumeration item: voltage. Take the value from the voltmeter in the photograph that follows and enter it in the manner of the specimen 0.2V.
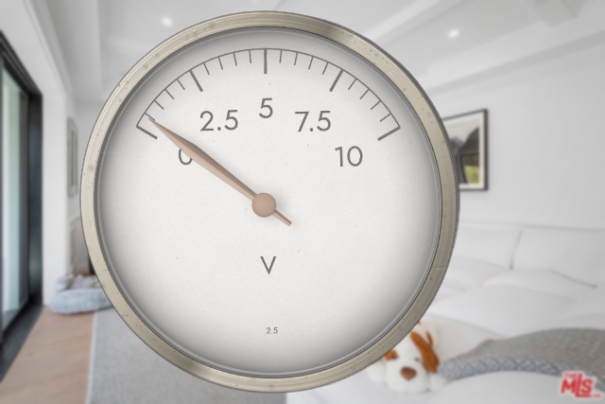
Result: 0.5V
